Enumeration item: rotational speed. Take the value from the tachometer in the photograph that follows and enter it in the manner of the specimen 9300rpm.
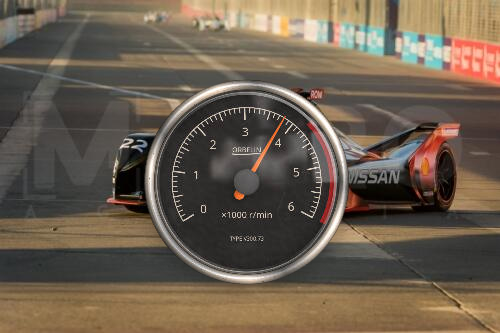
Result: 3800rpm
